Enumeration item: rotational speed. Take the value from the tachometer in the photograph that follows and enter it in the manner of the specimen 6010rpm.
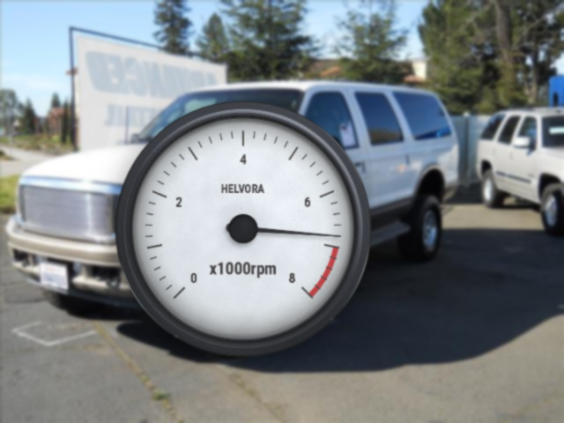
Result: 6800rpm
